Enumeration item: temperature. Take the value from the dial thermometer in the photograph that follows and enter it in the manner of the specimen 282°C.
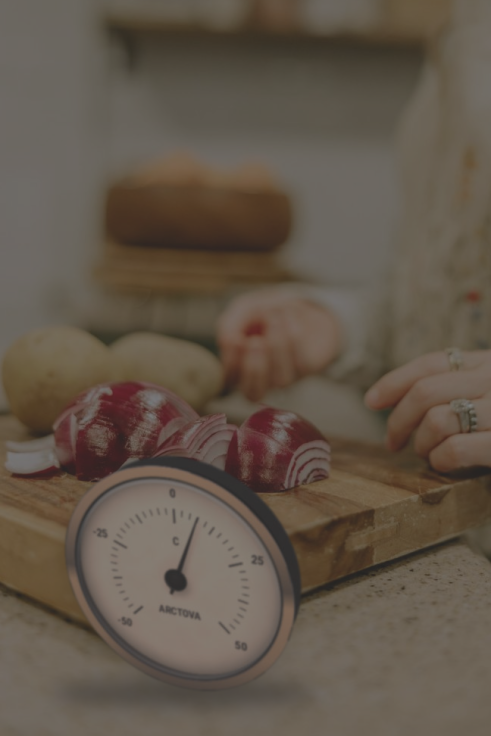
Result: 7.5°C
